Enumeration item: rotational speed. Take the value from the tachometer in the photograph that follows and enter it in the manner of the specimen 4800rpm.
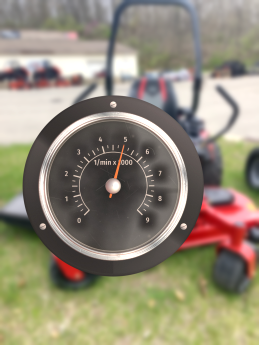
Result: 5000rpm
